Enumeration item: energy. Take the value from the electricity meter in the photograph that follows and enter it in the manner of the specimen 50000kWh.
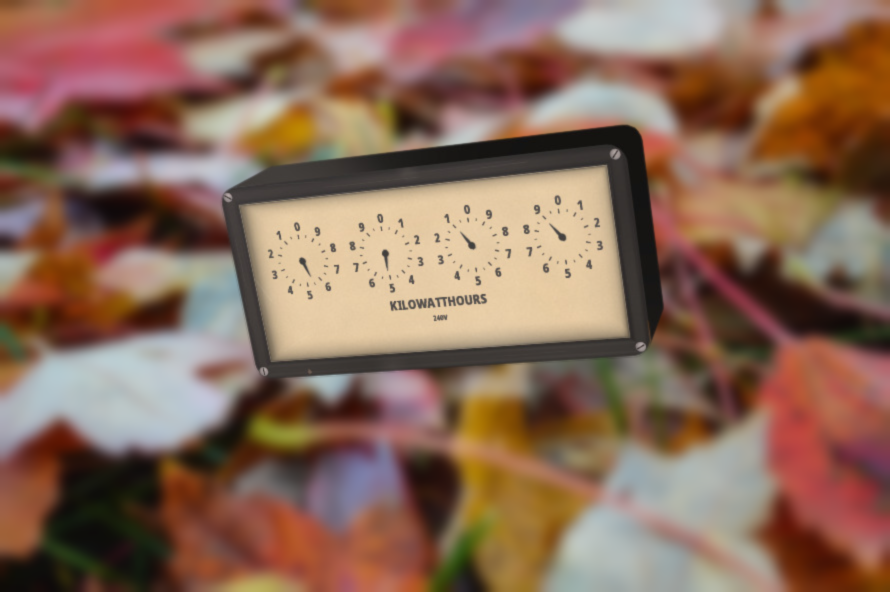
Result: 5509kWh
